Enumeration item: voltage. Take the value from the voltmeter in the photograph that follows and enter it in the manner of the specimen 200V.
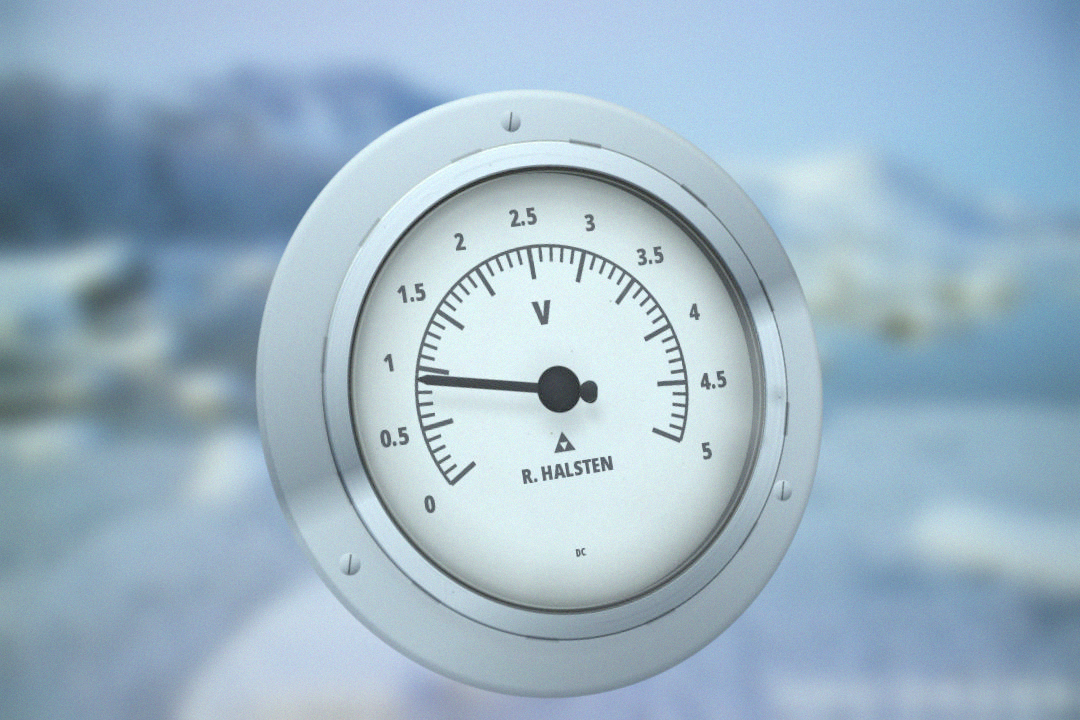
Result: 0.9V
